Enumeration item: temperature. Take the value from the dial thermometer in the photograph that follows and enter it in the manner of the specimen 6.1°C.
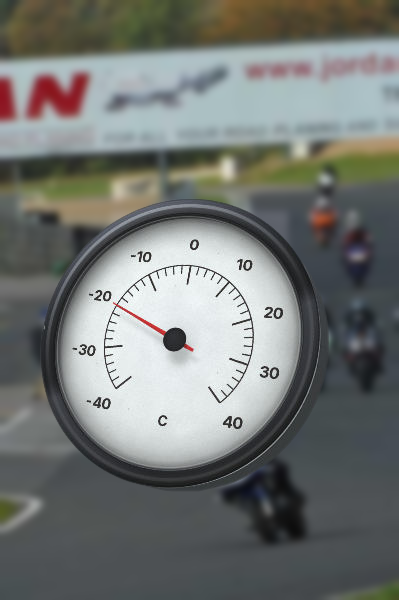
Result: -20°C
